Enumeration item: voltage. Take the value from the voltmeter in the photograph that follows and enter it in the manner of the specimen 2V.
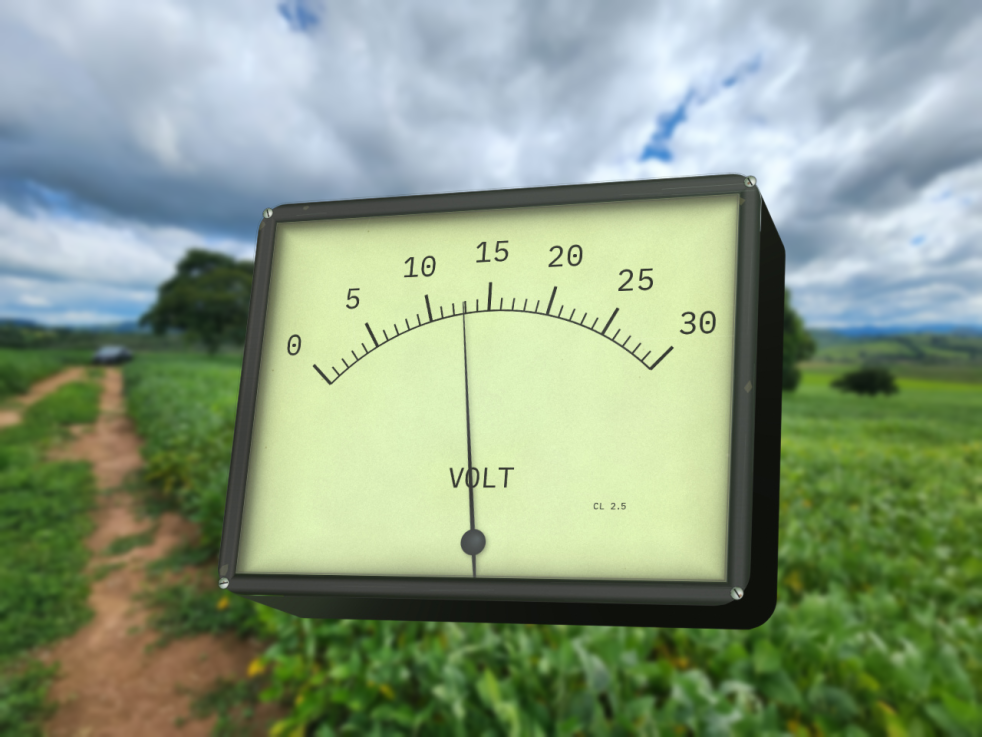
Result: 13V
